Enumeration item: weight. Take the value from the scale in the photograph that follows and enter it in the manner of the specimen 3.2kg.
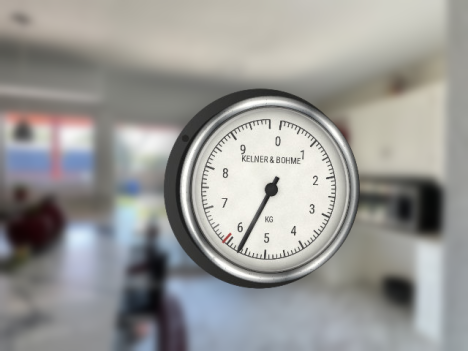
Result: 5.7kg
